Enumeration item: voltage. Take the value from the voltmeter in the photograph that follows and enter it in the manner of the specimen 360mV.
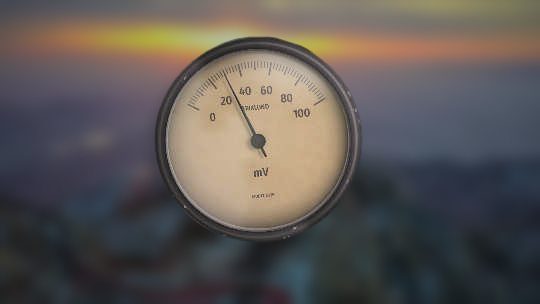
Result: 30mV
